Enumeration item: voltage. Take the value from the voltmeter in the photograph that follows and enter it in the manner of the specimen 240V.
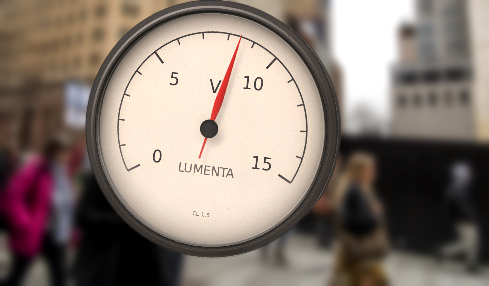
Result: 8.5V
